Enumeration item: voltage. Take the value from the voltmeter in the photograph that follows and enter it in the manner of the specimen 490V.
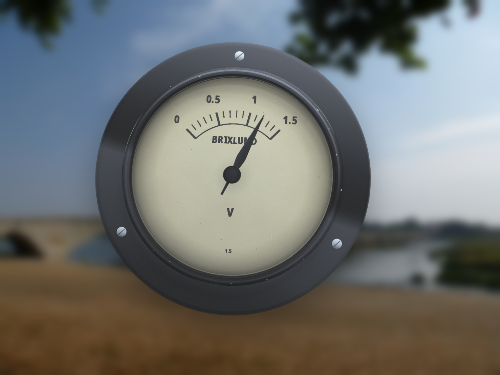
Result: 1.2V
